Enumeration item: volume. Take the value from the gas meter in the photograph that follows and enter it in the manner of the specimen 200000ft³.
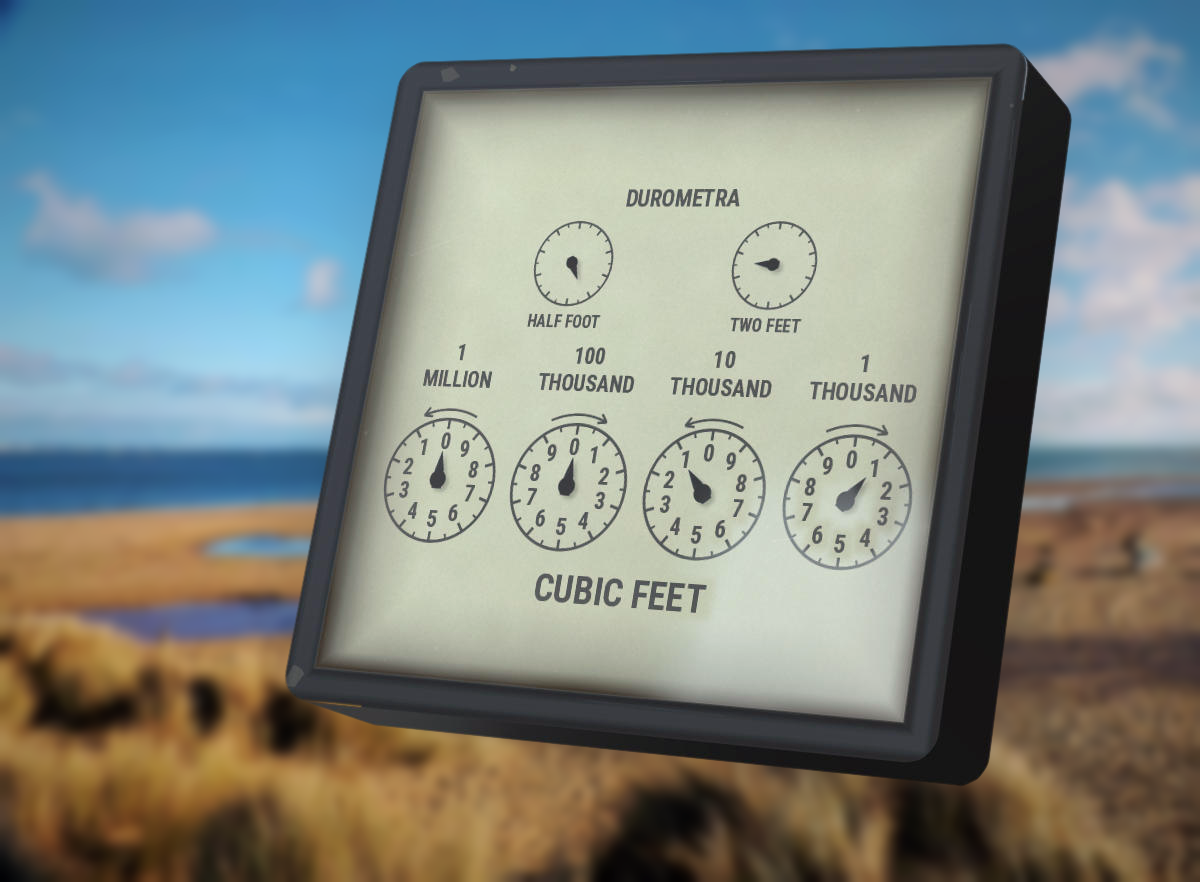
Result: 1100ft³
